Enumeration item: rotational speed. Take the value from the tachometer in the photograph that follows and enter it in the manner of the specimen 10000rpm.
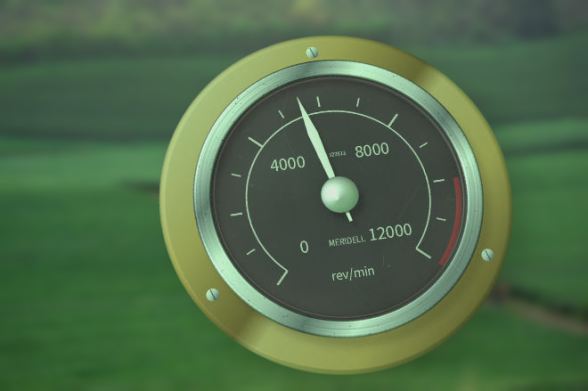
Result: 5500rpm
